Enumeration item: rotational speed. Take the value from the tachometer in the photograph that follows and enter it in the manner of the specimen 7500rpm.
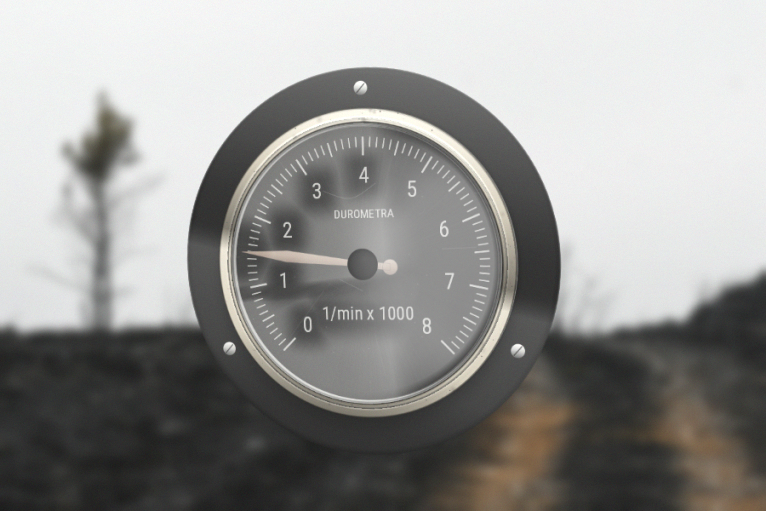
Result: 1500rpm
